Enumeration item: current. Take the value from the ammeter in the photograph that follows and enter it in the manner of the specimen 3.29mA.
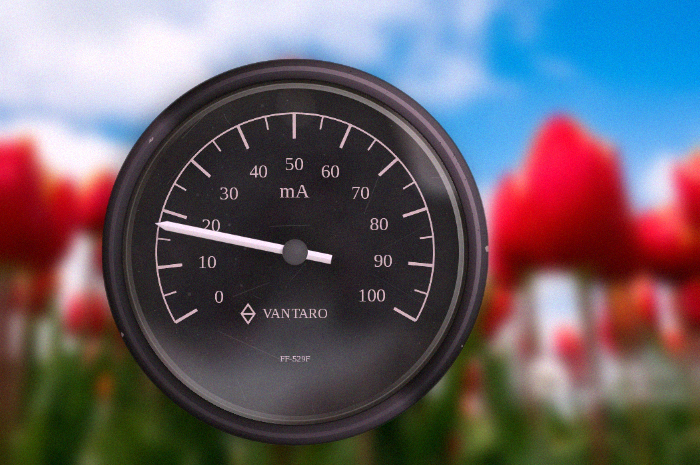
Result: 17.5mA
